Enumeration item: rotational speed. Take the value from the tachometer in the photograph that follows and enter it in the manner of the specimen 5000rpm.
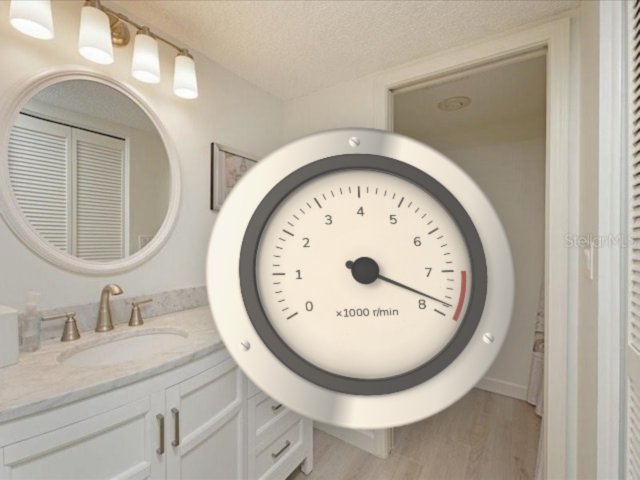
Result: 7800rpm
